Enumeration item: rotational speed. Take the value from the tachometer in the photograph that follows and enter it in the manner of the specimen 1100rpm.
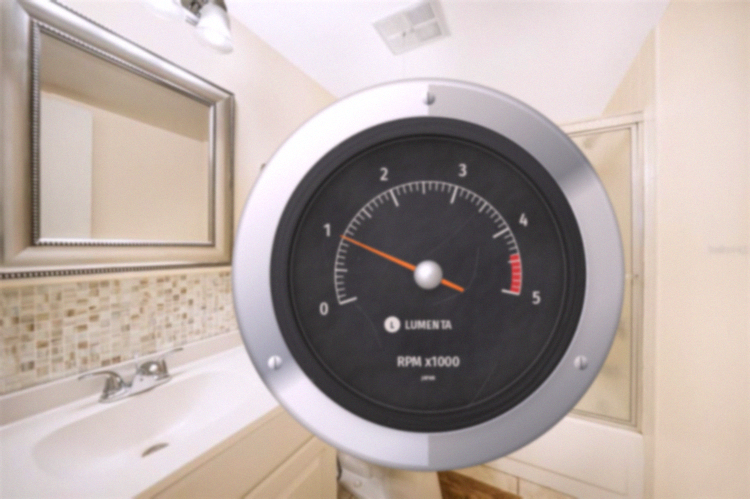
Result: 1000rpm
